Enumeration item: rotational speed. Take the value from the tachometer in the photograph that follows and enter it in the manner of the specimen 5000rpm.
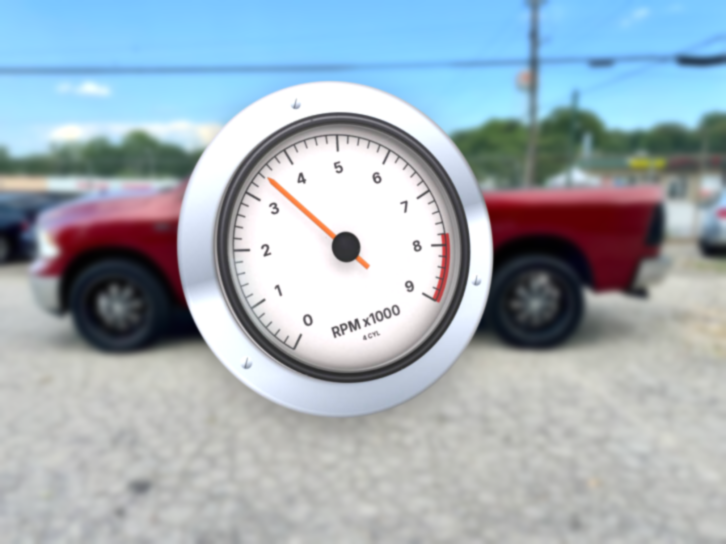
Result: 3400rpm
